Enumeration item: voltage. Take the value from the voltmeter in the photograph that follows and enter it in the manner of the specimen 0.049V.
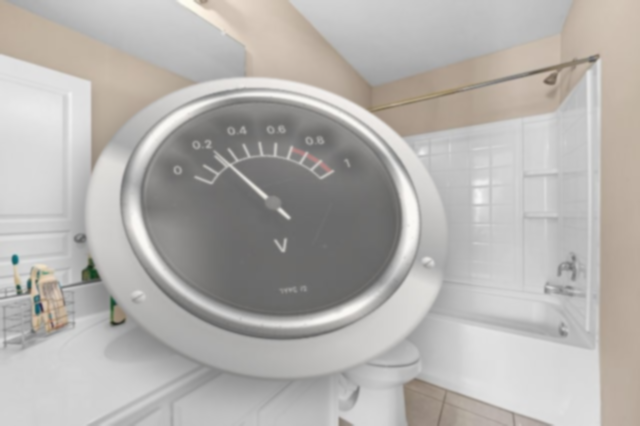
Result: 0.2V
